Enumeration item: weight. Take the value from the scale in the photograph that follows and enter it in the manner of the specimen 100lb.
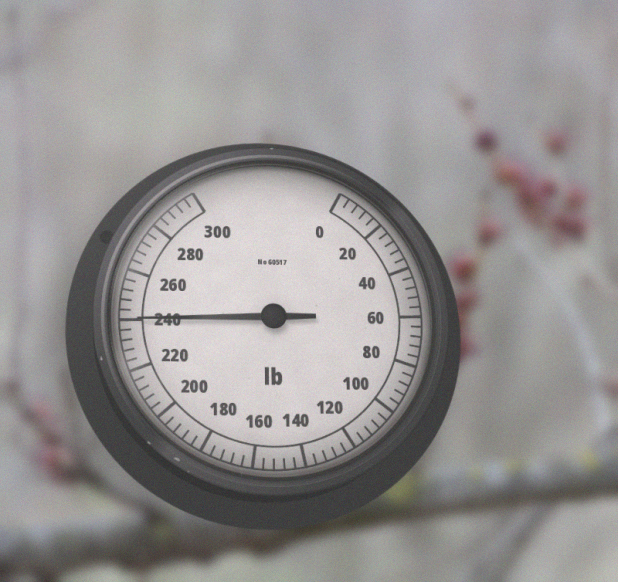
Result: 240lb
